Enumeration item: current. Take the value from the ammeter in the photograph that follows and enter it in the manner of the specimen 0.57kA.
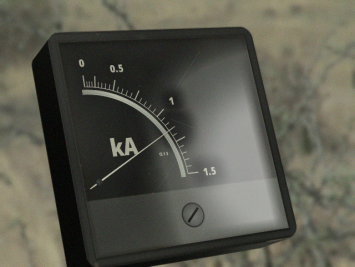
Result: 1.15kA
